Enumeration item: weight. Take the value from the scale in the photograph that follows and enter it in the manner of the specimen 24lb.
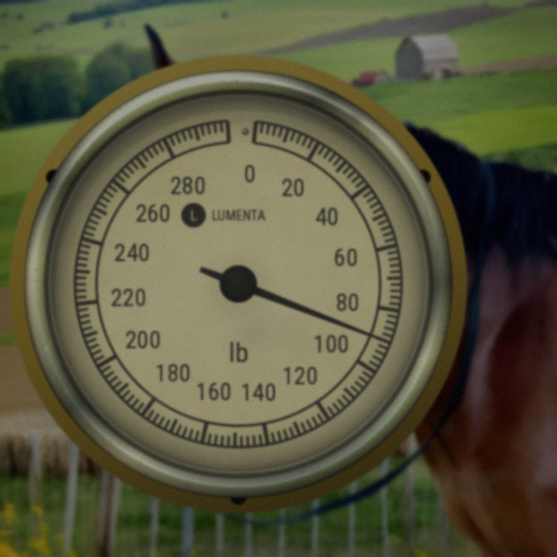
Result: 90lb
